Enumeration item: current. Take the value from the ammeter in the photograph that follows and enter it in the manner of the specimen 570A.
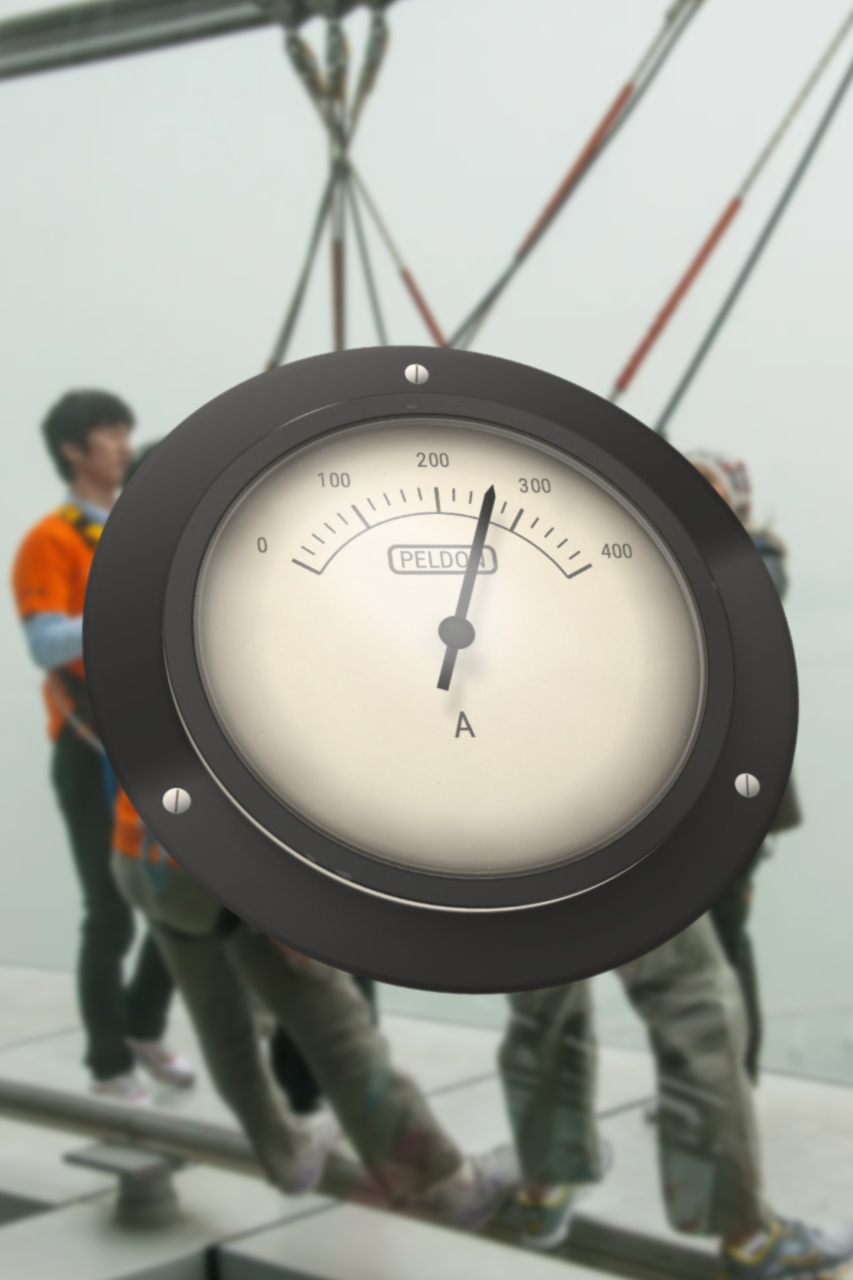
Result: 260A
